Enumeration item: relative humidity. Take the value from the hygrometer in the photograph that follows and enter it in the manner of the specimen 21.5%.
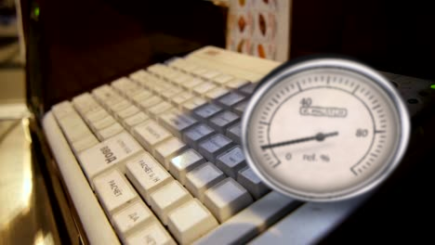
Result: 10%
